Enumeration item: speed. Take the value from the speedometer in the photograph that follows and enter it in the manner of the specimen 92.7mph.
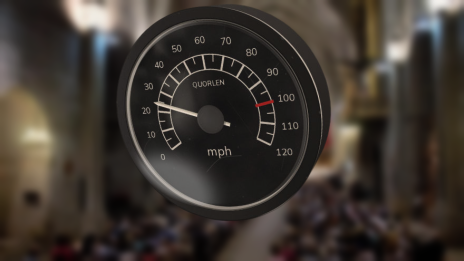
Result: 25mph
